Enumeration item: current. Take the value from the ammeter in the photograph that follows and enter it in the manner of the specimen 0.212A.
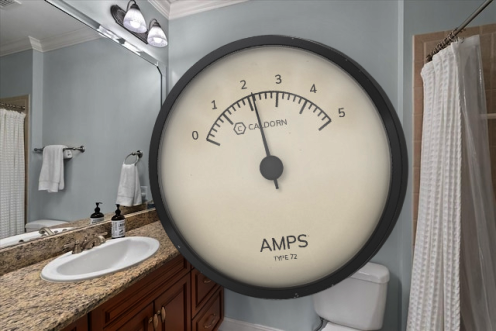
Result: 2.2A
